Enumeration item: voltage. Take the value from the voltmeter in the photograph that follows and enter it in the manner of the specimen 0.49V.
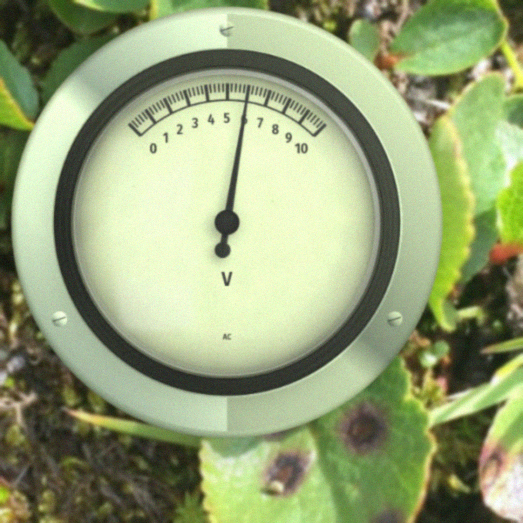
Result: 6V
